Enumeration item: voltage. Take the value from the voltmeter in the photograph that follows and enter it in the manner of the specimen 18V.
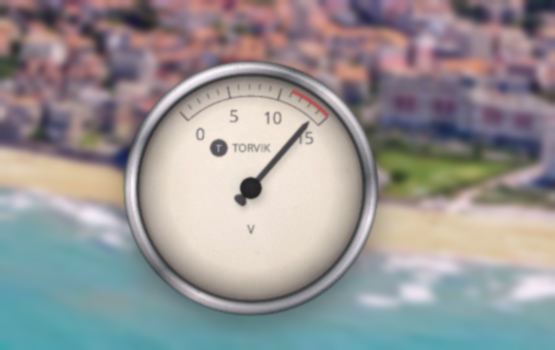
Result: 14V
